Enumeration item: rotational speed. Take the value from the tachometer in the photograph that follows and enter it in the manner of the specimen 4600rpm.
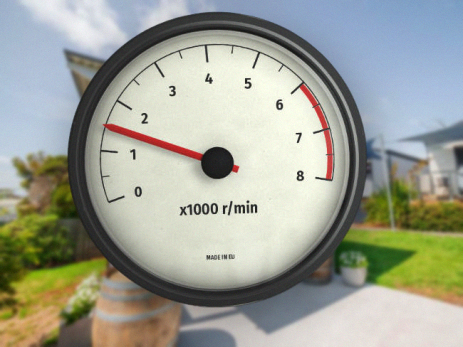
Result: 1500rpm
